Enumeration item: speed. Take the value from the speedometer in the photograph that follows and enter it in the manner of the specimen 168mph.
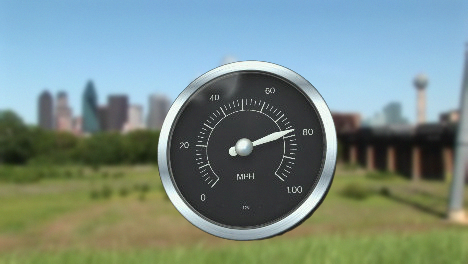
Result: 78mph
